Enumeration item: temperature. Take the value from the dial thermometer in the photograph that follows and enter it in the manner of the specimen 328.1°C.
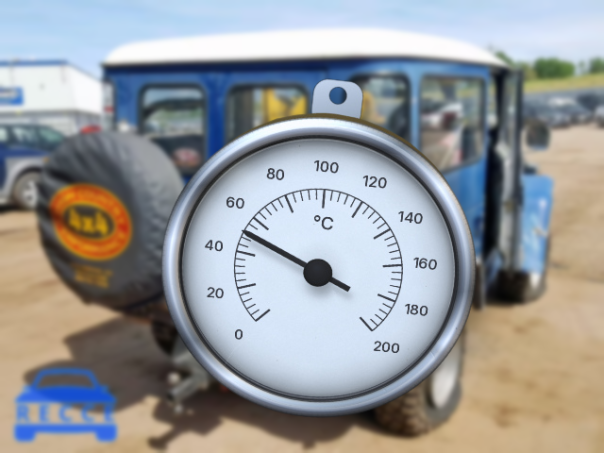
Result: 52°C
